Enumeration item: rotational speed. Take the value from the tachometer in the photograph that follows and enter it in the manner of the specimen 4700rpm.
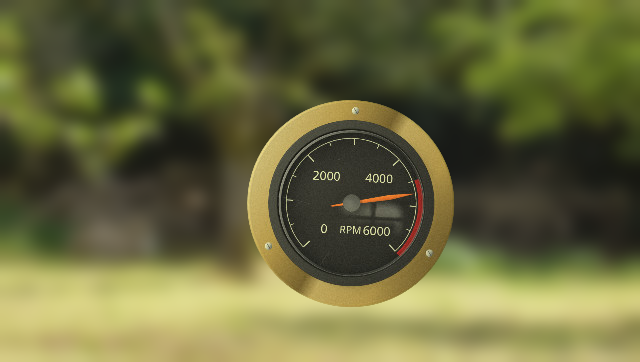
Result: 4750rpm
